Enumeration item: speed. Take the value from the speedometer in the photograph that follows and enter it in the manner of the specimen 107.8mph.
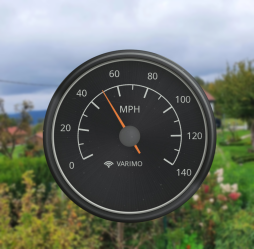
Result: 50mph
